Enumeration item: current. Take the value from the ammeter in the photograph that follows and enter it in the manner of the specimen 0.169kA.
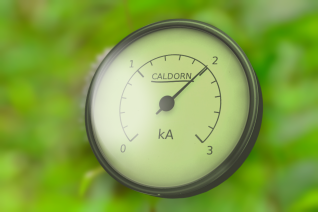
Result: 2kA
